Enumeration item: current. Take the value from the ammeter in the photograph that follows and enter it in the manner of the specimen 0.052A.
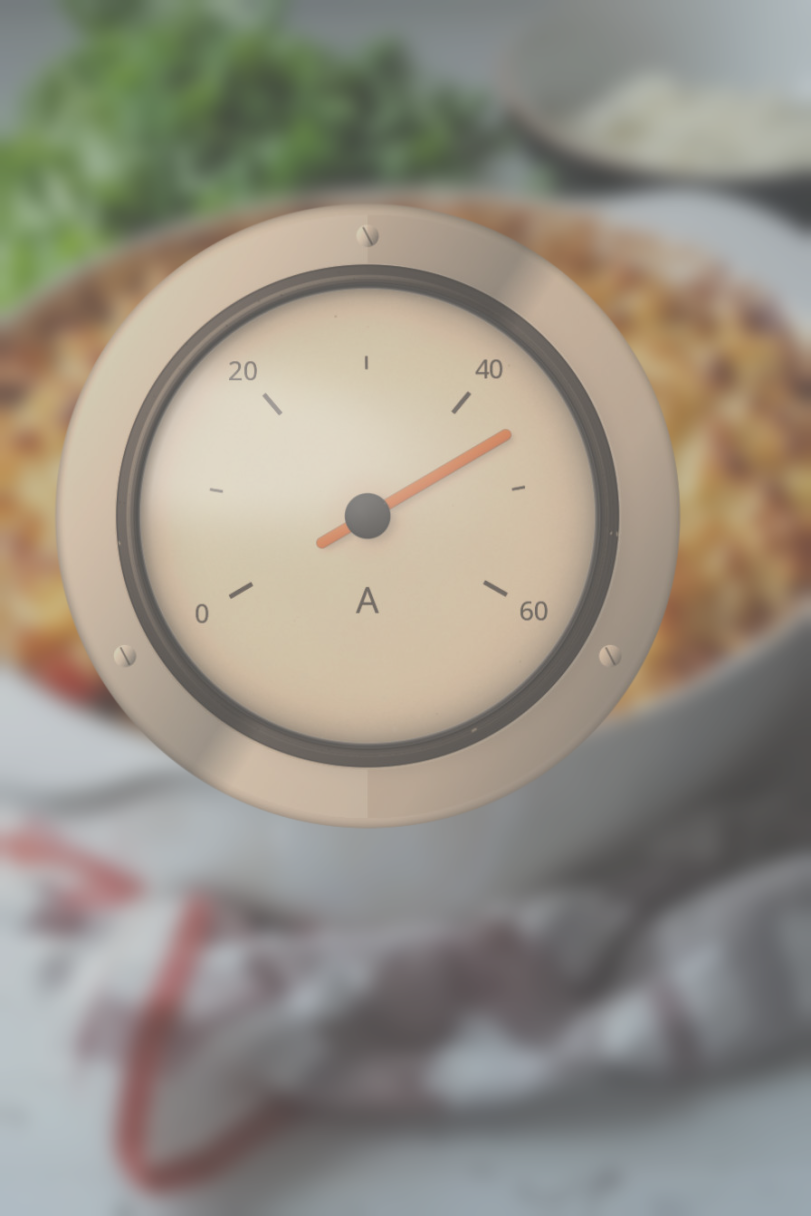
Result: 45A
